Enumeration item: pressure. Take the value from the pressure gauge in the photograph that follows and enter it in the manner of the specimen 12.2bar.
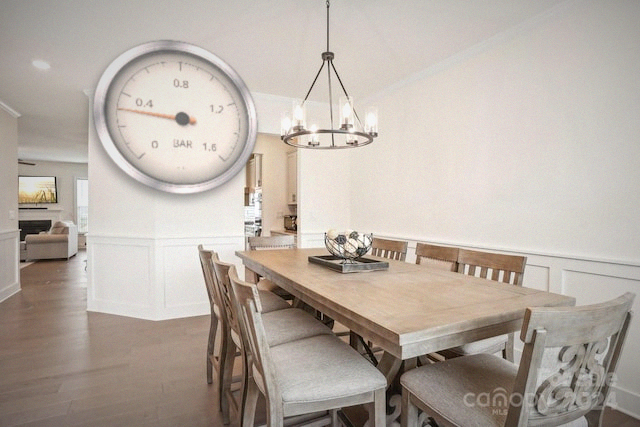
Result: 0.3bar
